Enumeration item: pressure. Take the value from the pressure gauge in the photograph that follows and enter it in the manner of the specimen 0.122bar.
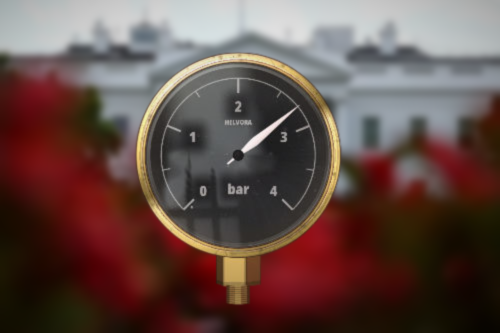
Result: 2.75bar
